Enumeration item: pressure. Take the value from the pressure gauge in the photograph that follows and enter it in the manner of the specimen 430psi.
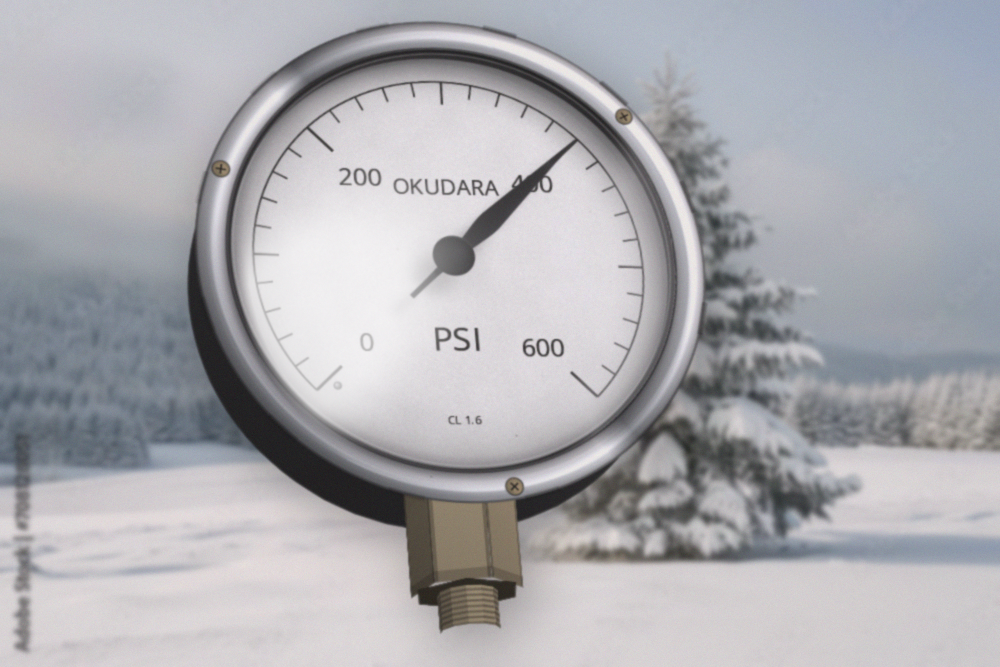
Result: 400psi
